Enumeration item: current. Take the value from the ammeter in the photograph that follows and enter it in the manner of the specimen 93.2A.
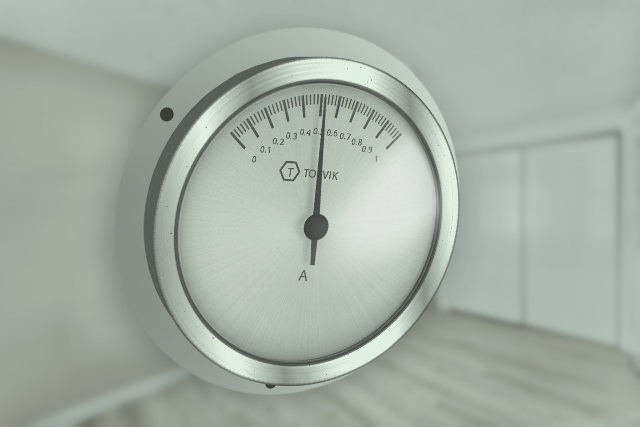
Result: 0.5A
